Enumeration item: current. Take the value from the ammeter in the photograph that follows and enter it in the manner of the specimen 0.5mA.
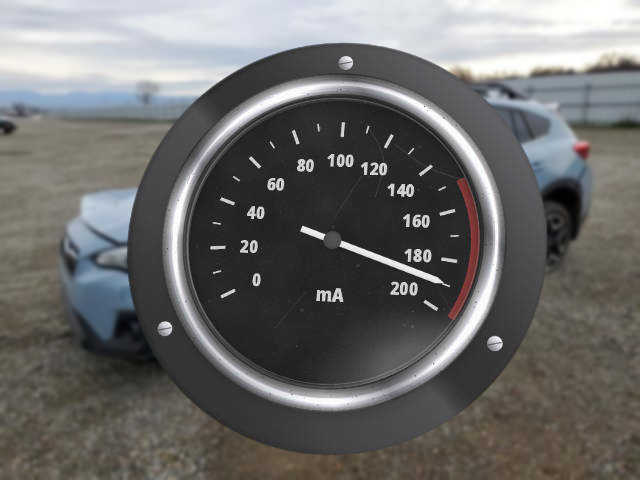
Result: 190mA
